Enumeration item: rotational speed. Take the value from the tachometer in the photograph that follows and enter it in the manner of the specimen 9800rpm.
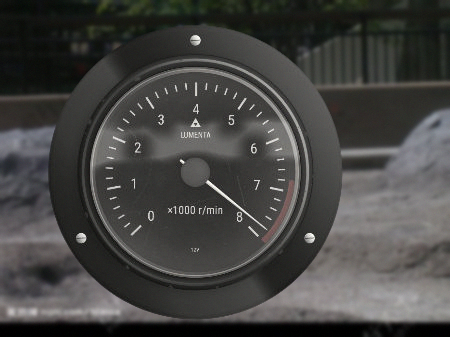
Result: 7800rpm
